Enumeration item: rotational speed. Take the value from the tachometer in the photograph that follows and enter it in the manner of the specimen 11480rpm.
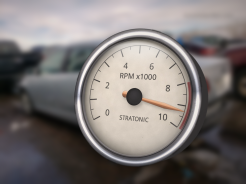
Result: 9250rpm
